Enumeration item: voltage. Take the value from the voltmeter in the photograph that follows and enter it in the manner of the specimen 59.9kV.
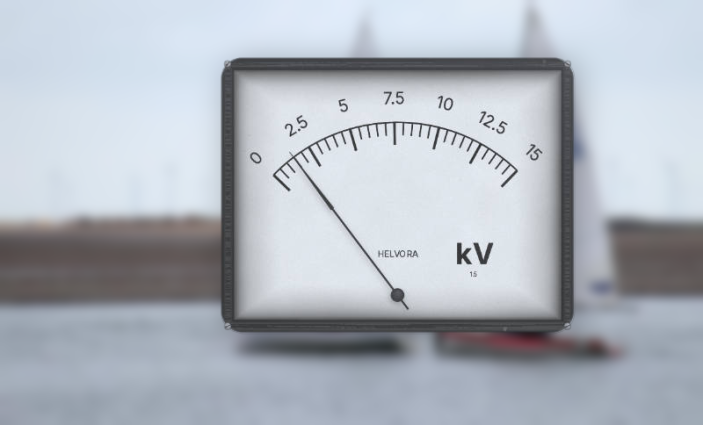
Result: 1.5kV
